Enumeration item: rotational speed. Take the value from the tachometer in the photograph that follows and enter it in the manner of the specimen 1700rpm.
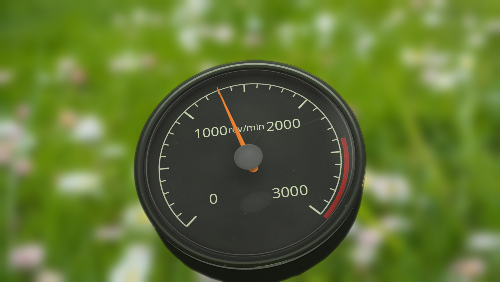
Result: 1300rpm
